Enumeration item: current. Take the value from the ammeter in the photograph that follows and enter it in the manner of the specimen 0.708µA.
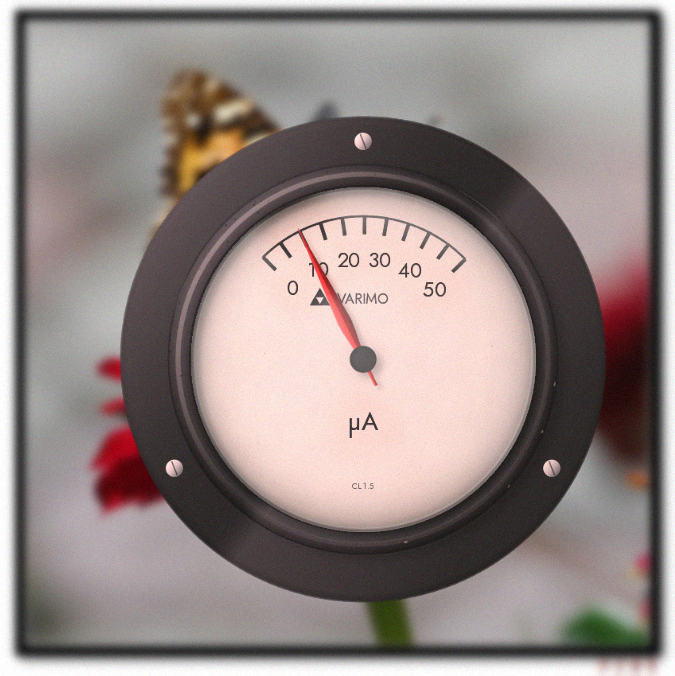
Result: 10µA
